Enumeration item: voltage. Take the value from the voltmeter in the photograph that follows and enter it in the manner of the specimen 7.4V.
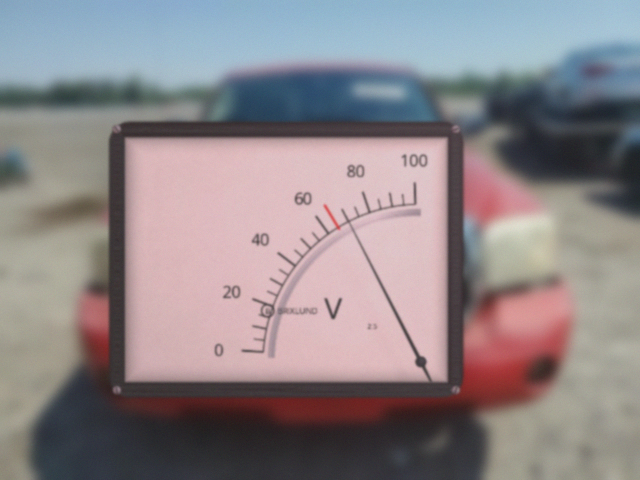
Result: 70V
